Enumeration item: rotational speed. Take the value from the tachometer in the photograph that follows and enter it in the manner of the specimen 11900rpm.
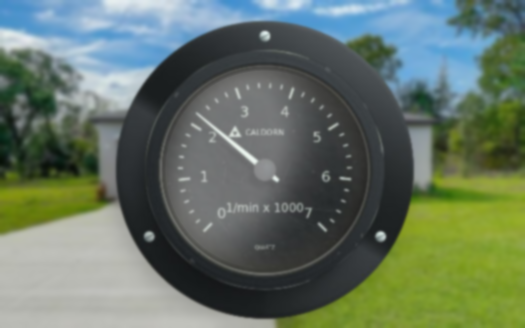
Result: 2200rpm
